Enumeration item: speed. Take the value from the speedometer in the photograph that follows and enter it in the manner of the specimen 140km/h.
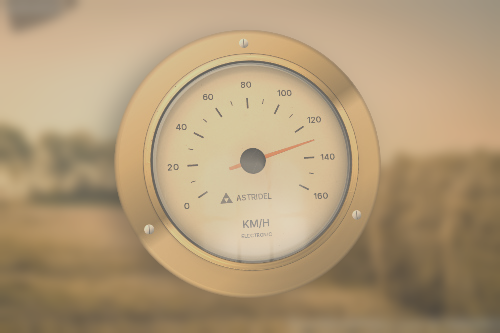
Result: 130km/h
